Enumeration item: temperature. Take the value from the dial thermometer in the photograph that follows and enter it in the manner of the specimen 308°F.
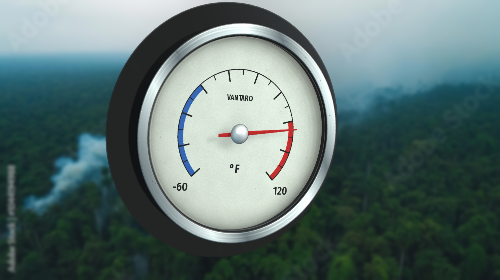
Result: 85°F
